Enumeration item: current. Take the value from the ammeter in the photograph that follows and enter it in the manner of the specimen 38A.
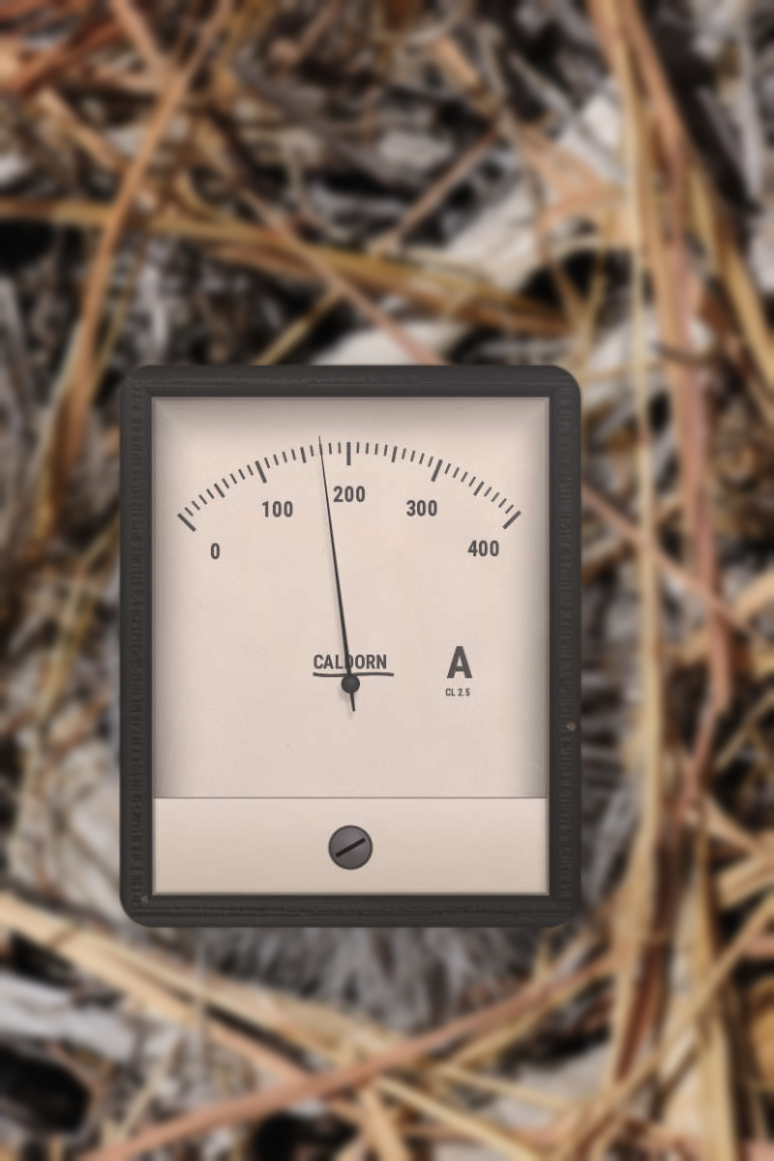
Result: 170A
